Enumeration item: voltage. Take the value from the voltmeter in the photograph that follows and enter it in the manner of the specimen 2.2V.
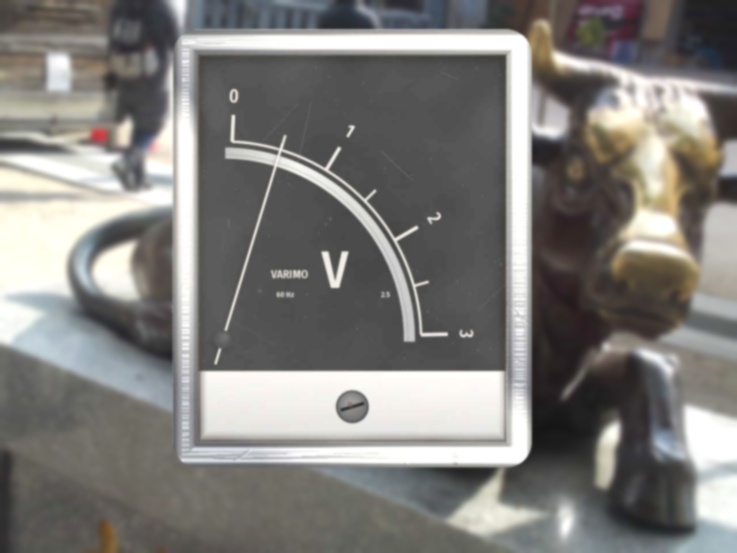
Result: 0.5V
